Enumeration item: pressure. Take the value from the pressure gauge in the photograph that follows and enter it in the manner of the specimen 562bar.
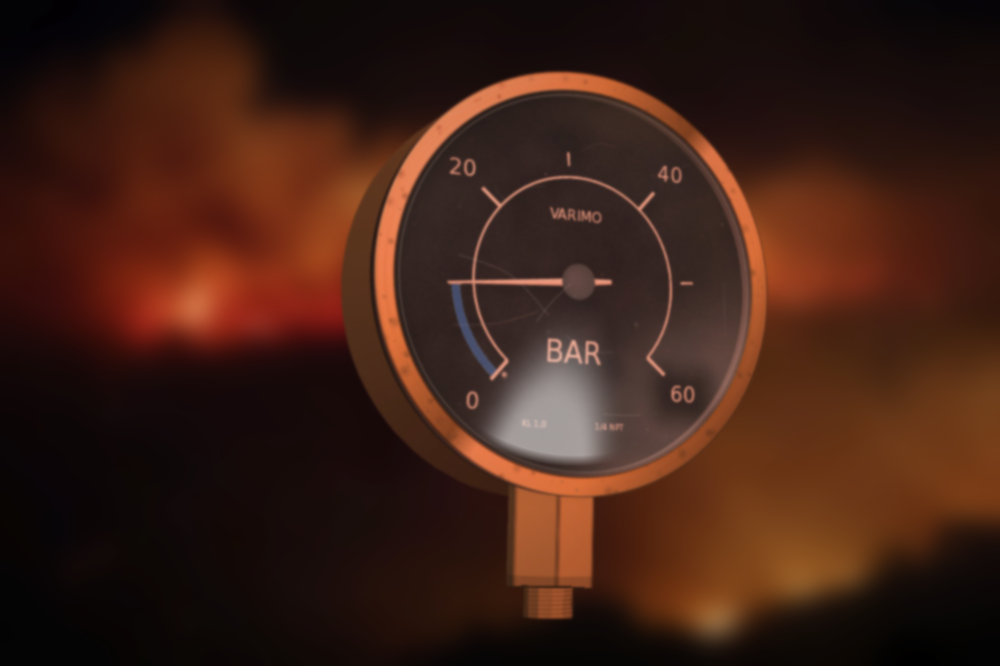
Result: 10bar
